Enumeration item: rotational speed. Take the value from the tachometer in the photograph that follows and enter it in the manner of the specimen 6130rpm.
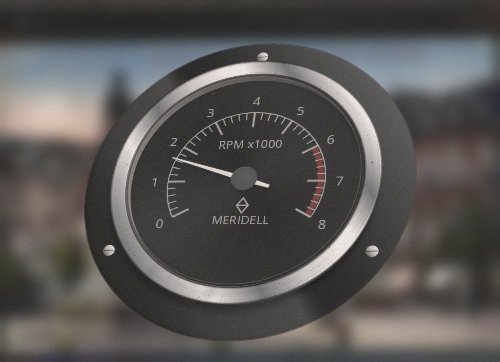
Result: 1600rpm
